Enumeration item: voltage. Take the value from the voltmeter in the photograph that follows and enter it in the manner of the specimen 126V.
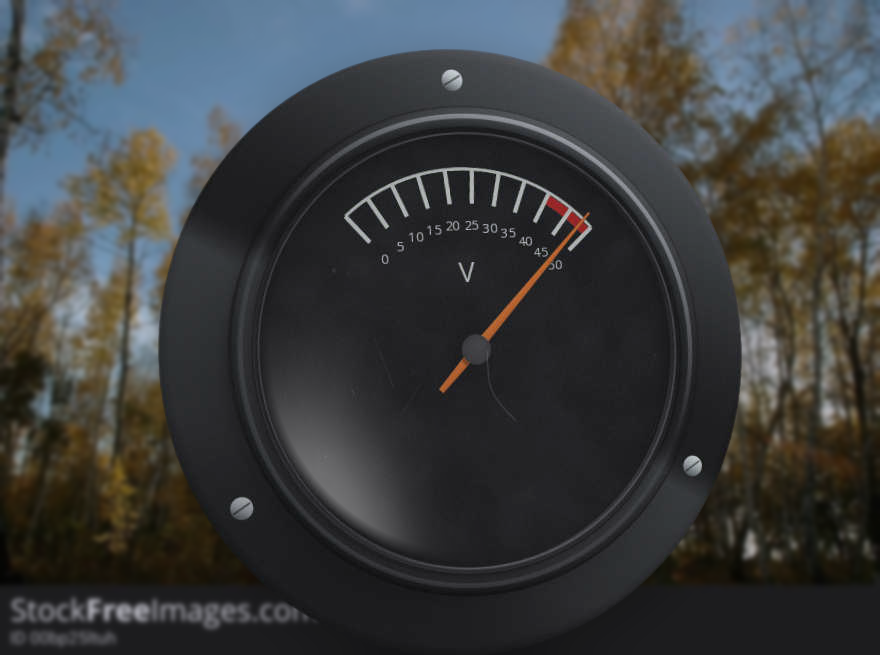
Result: 47.5V
